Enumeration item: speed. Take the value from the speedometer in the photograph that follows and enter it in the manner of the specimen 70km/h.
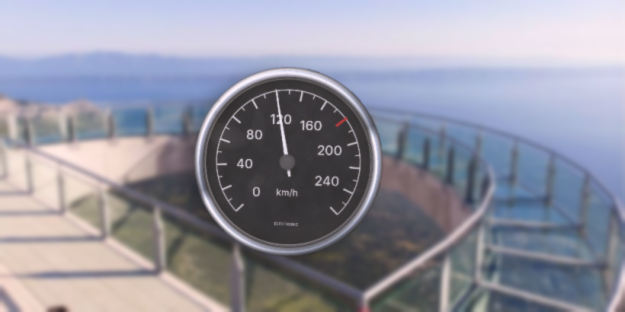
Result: 120km/h
